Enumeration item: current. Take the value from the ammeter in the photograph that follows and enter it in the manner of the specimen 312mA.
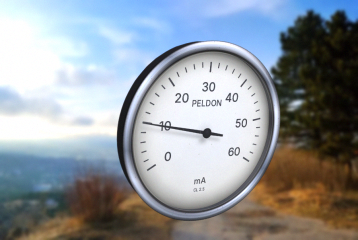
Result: 10mA
